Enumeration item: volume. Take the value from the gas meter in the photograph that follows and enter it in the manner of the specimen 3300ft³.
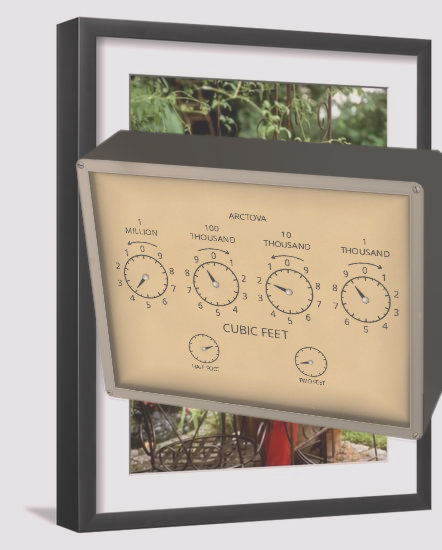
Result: 391900ft³
